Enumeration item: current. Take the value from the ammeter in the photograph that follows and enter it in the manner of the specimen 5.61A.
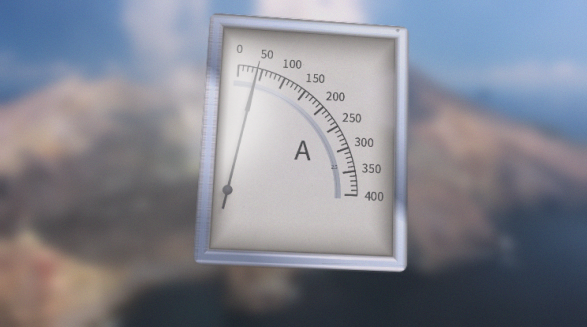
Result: 40A
